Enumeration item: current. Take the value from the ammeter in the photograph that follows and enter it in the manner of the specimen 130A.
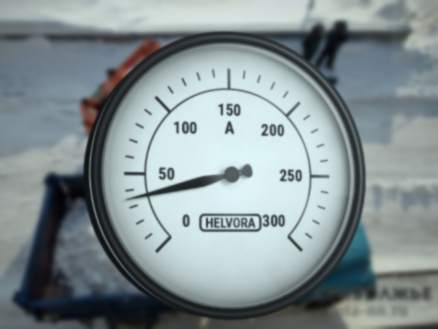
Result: 35A
